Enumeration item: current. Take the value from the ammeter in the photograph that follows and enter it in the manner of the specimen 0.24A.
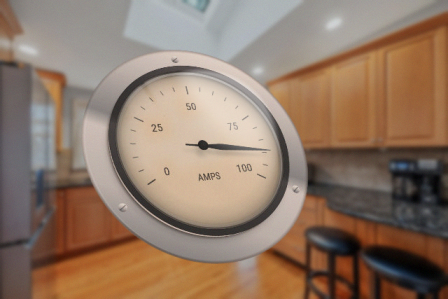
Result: 90A
